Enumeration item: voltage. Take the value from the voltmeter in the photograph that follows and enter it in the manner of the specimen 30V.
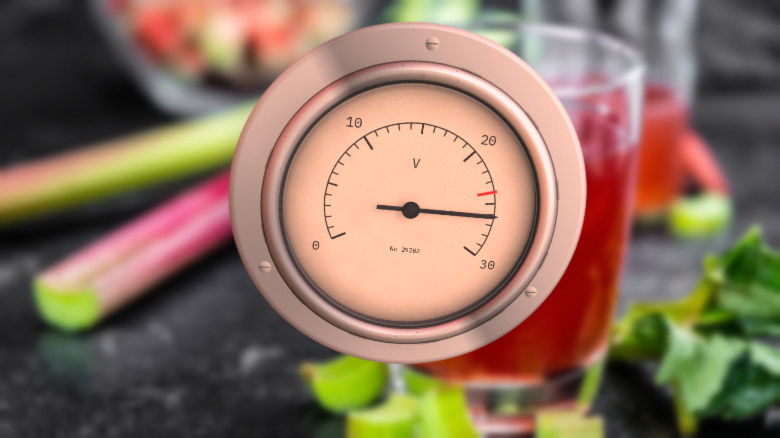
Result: 26V
